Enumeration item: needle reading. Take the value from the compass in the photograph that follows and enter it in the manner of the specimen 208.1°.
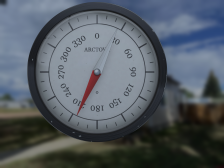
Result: 205°
